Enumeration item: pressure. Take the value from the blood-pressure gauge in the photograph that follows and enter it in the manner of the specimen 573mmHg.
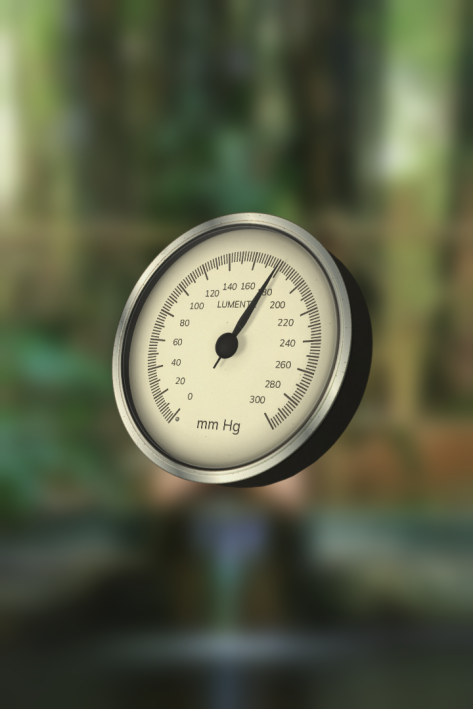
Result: 180mmHg
